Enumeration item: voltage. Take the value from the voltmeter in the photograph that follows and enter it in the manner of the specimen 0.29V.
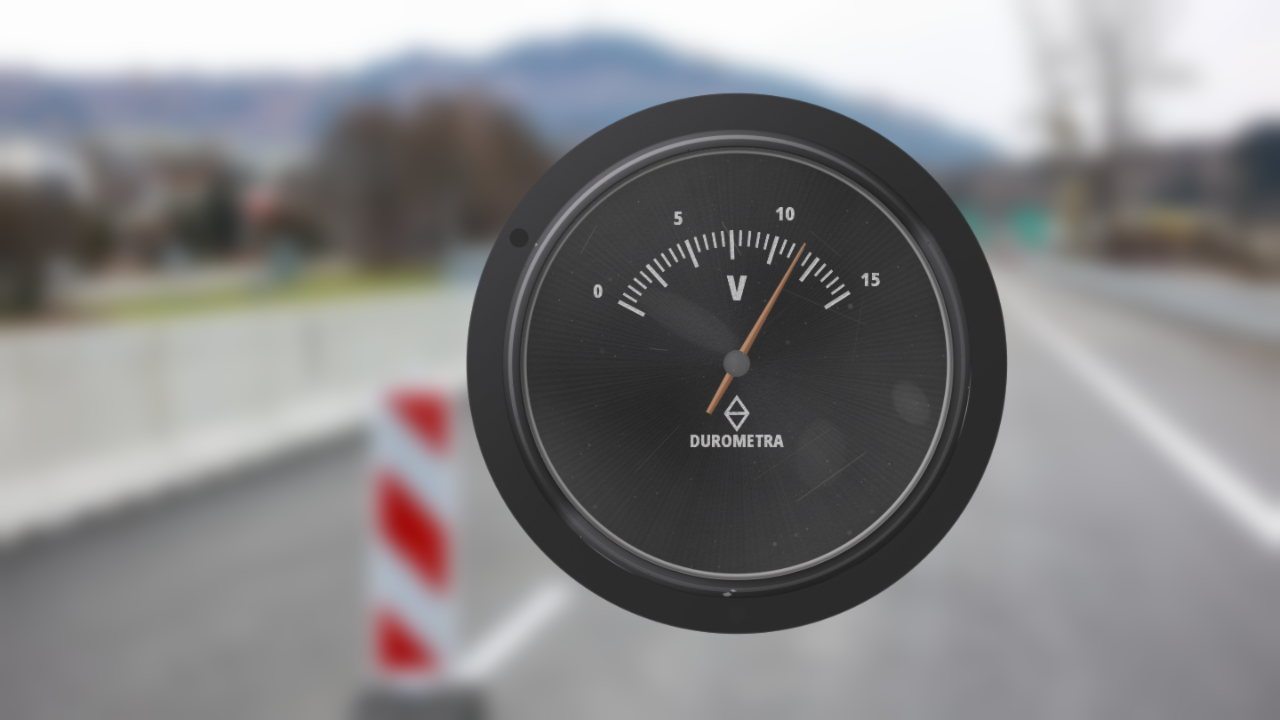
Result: 11.5V
